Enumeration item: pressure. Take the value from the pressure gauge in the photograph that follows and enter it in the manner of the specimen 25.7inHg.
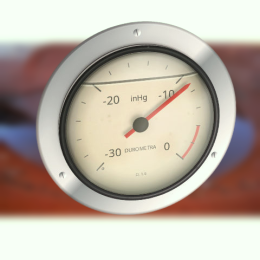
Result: -9inHg
